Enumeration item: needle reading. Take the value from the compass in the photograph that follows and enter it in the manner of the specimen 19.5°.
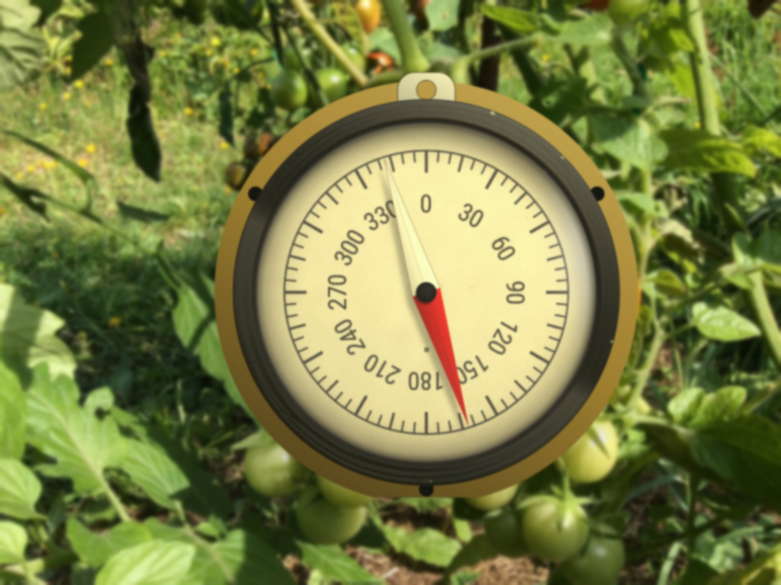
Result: 162.5°
